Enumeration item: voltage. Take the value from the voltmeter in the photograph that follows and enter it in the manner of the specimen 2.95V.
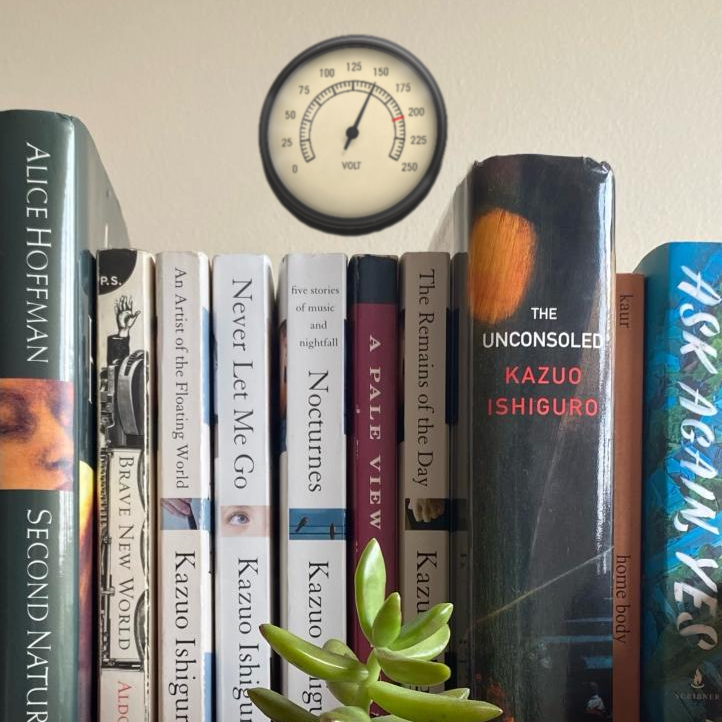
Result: 150V
